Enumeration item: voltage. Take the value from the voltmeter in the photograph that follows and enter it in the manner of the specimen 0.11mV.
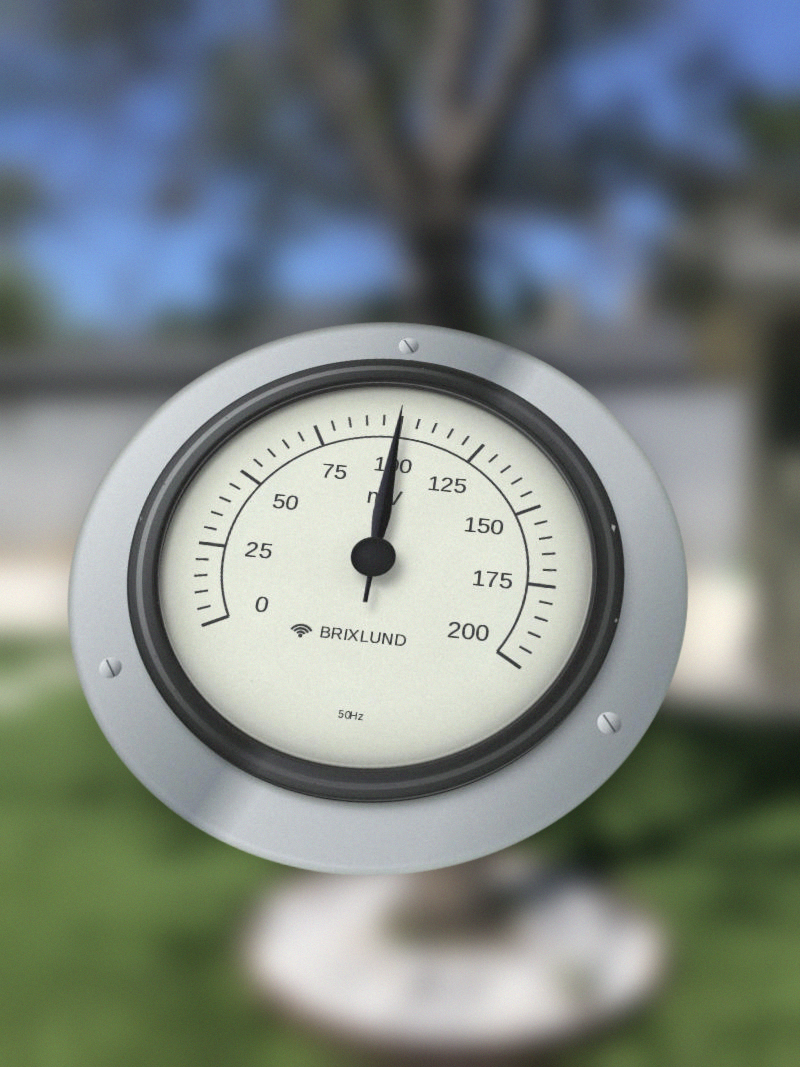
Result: 100mV
